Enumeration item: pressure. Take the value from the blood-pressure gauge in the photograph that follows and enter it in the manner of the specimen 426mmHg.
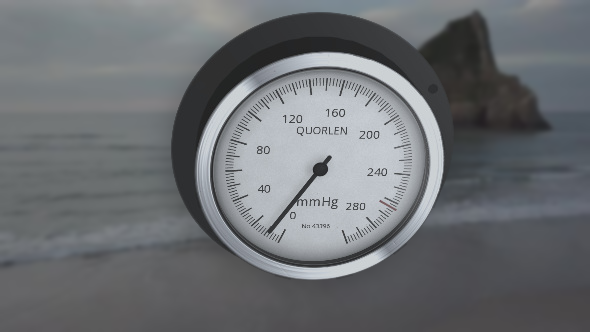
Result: 10mmHg
